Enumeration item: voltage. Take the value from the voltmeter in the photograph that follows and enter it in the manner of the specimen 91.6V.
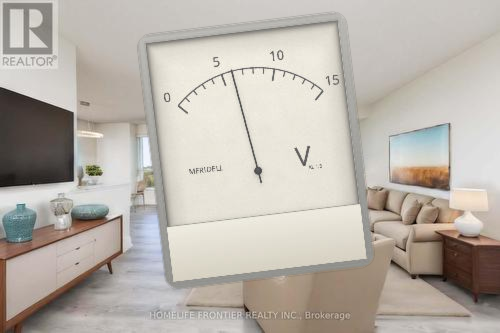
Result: 6V
